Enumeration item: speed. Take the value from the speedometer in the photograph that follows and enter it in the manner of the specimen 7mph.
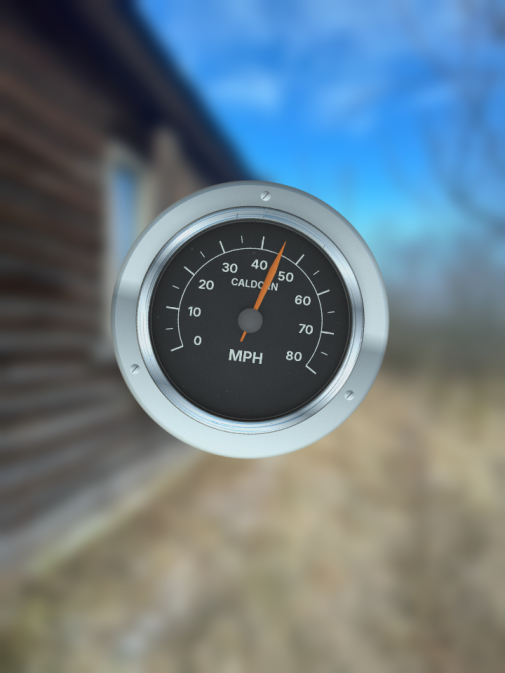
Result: 45mph
